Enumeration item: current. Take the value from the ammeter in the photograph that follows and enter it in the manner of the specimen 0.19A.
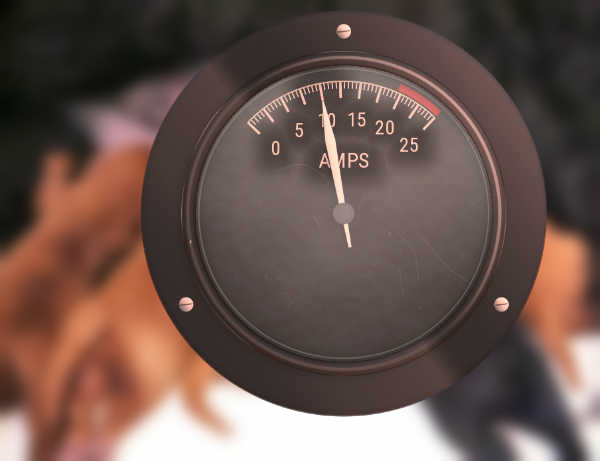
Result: 10A
